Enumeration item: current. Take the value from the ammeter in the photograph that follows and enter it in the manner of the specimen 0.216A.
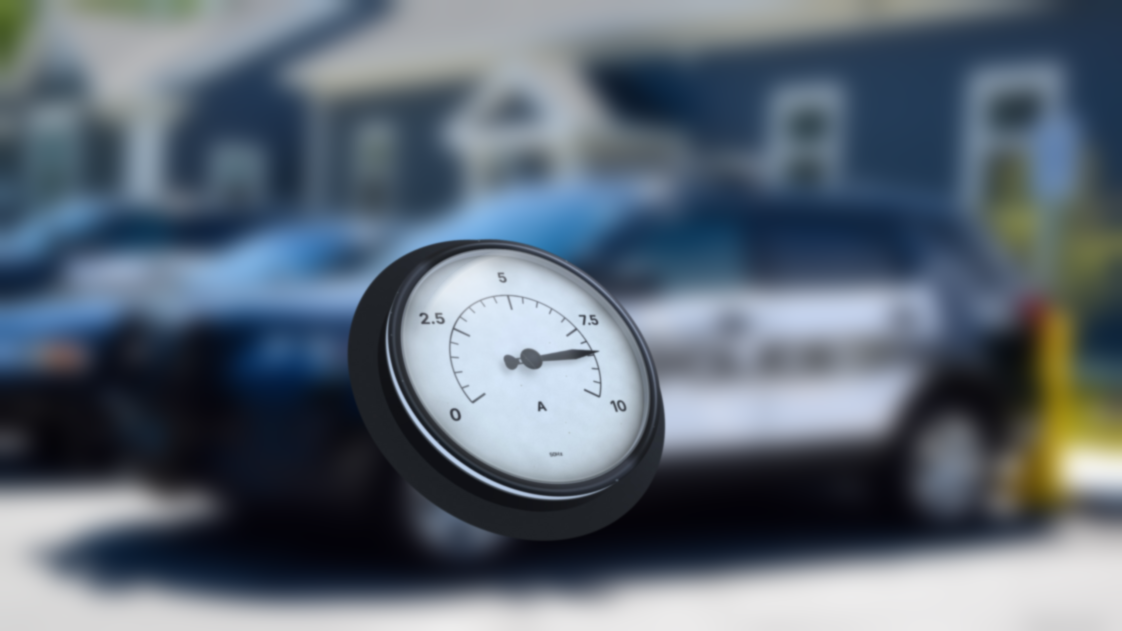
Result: 8.5A
